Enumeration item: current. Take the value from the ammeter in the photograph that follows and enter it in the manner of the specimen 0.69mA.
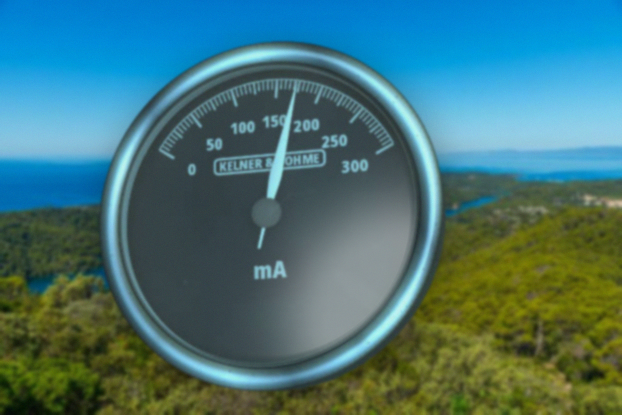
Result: 175mA
